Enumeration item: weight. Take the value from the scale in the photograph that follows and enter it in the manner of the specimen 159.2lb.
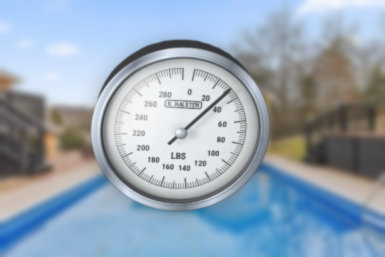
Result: 30lb
